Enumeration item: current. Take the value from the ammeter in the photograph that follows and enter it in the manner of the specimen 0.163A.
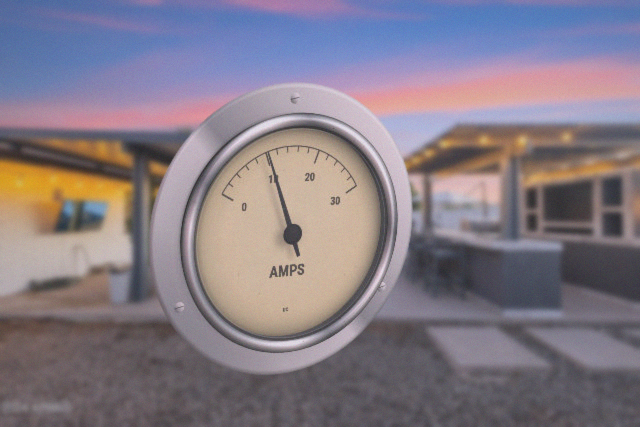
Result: 10A
